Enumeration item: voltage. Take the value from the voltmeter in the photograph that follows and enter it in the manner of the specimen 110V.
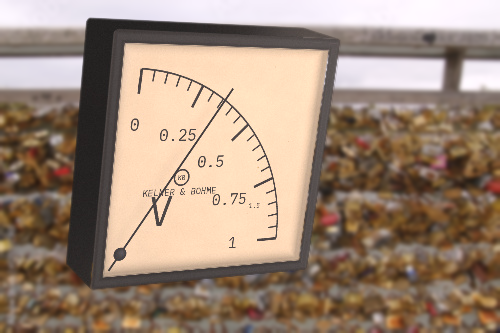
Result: 0.35V
